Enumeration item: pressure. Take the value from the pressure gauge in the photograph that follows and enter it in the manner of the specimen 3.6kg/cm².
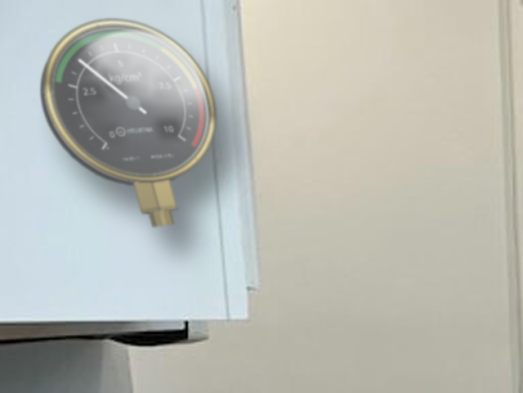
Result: 3.5kg/cm²
